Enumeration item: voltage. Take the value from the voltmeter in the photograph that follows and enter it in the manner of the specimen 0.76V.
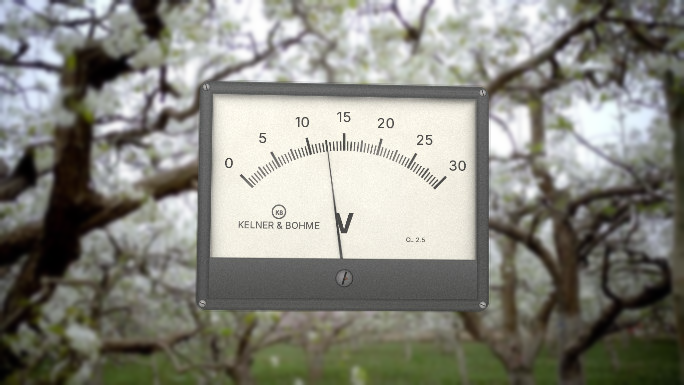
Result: 12.5V
